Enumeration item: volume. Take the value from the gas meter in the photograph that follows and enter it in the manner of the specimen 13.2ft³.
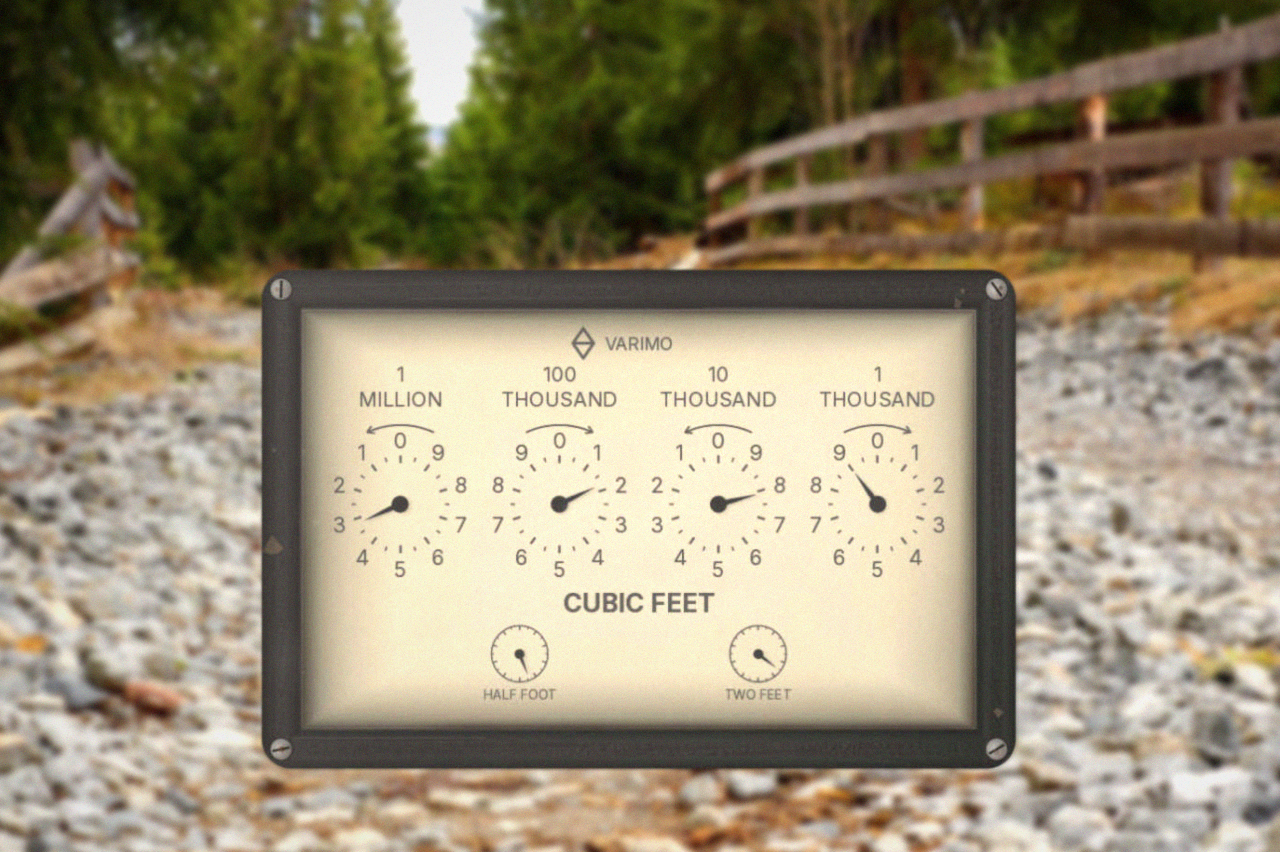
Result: 317900ft³
